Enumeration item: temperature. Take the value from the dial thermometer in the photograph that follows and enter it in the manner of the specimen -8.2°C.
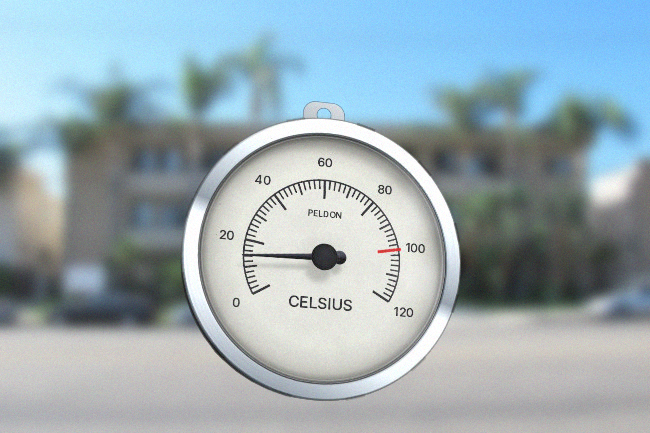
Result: 14°C
